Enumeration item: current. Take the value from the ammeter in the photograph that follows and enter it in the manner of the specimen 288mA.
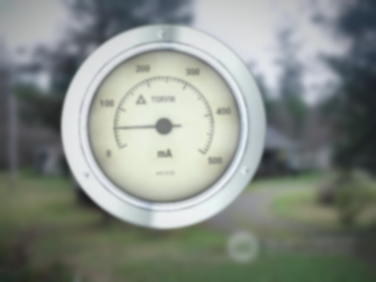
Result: 50mA
